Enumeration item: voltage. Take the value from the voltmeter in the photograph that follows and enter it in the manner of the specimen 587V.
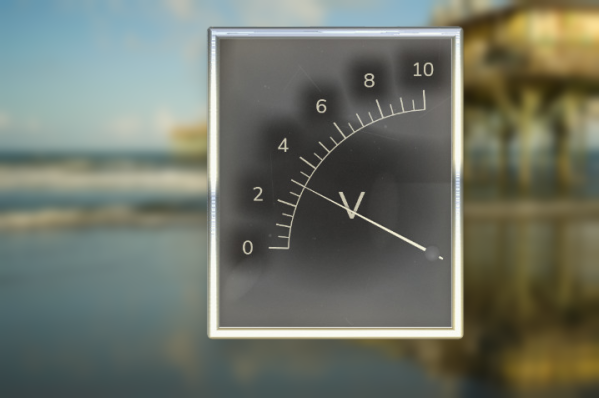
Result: 3V
